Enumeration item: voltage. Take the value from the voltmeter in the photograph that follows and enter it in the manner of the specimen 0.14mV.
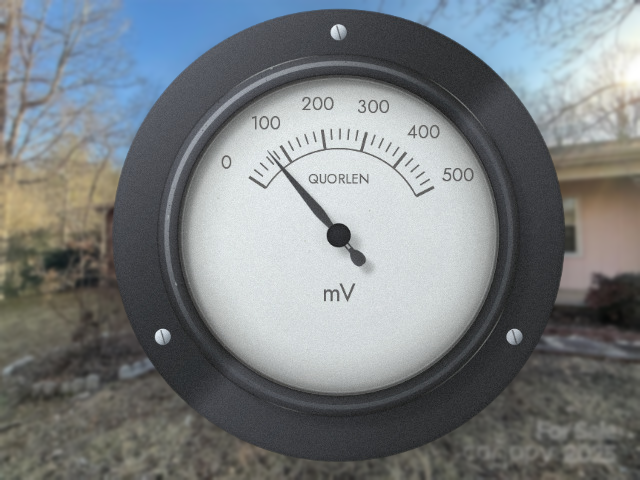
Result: 70mV
